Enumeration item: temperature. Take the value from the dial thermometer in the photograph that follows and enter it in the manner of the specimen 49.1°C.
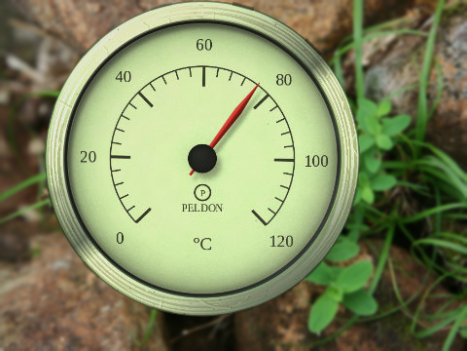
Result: 76°C
